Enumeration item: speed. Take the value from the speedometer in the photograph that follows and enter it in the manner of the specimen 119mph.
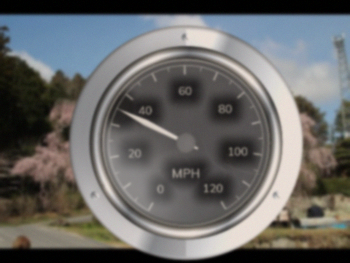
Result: 35mph
